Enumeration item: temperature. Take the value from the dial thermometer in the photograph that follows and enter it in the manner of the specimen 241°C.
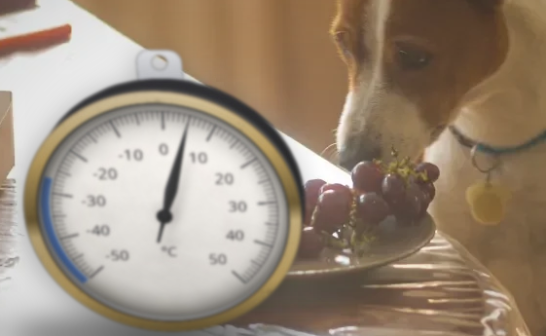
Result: 5°C
